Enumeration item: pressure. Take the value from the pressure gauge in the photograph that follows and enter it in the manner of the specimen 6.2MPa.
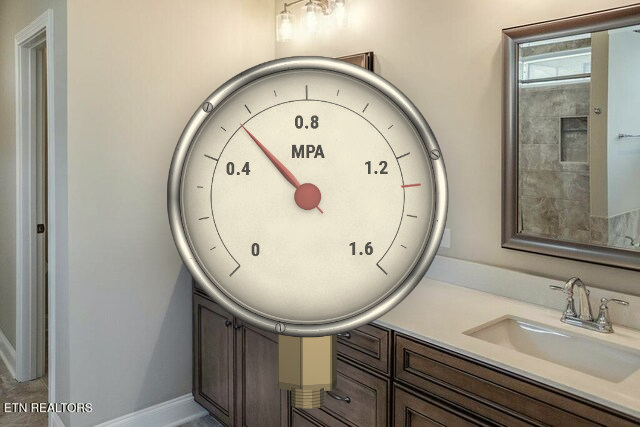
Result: 0.55MPa
